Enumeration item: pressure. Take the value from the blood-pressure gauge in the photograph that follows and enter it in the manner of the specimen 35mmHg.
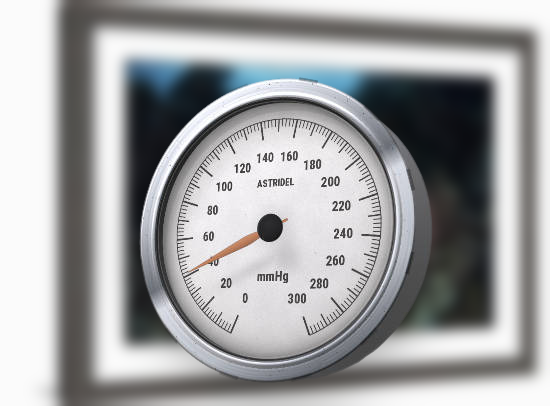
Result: 40mmHg
